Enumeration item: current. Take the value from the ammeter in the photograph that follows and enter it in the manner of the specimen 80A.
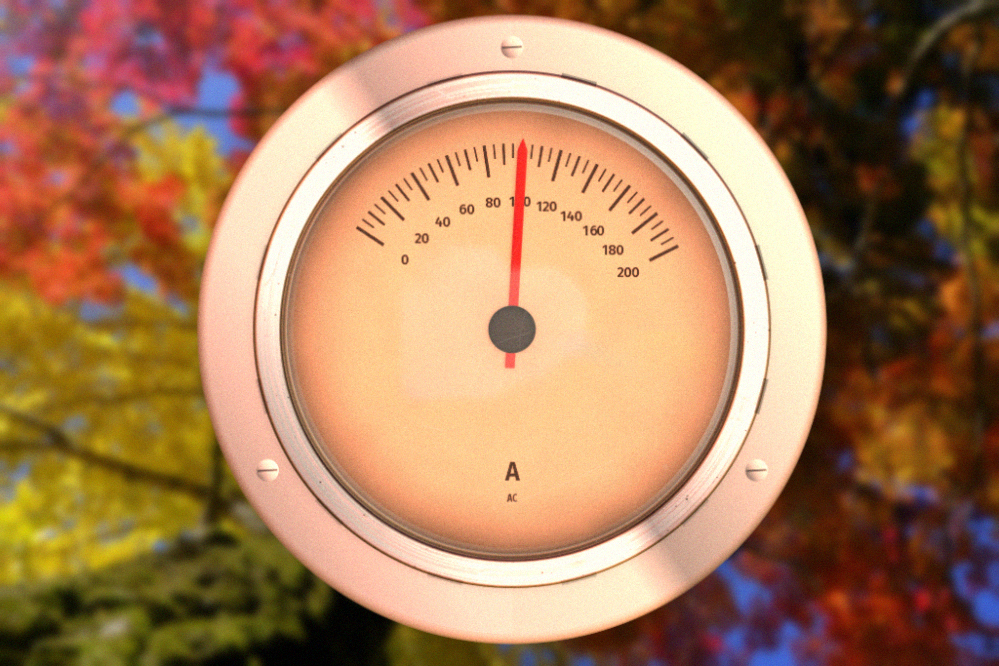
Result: 100A
